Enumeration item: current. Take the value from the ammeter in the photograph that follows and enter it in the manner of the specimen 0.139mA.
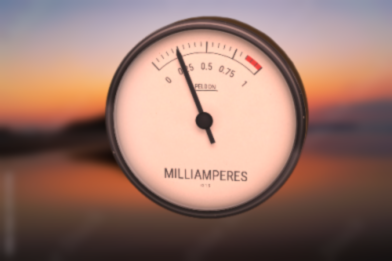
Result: 0.25mA
